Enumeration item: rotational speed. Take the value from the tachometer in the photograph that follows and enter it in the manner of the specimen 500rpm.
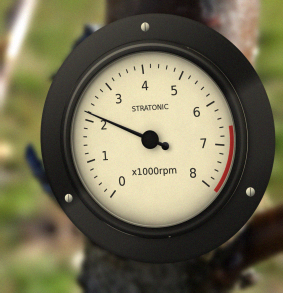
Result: 2200rpm
